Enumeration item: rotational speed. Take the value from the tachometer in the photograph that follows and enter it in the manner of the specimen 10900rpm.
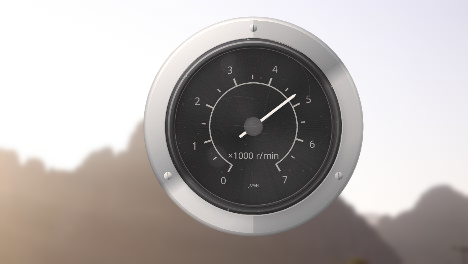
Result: 4750rpm
